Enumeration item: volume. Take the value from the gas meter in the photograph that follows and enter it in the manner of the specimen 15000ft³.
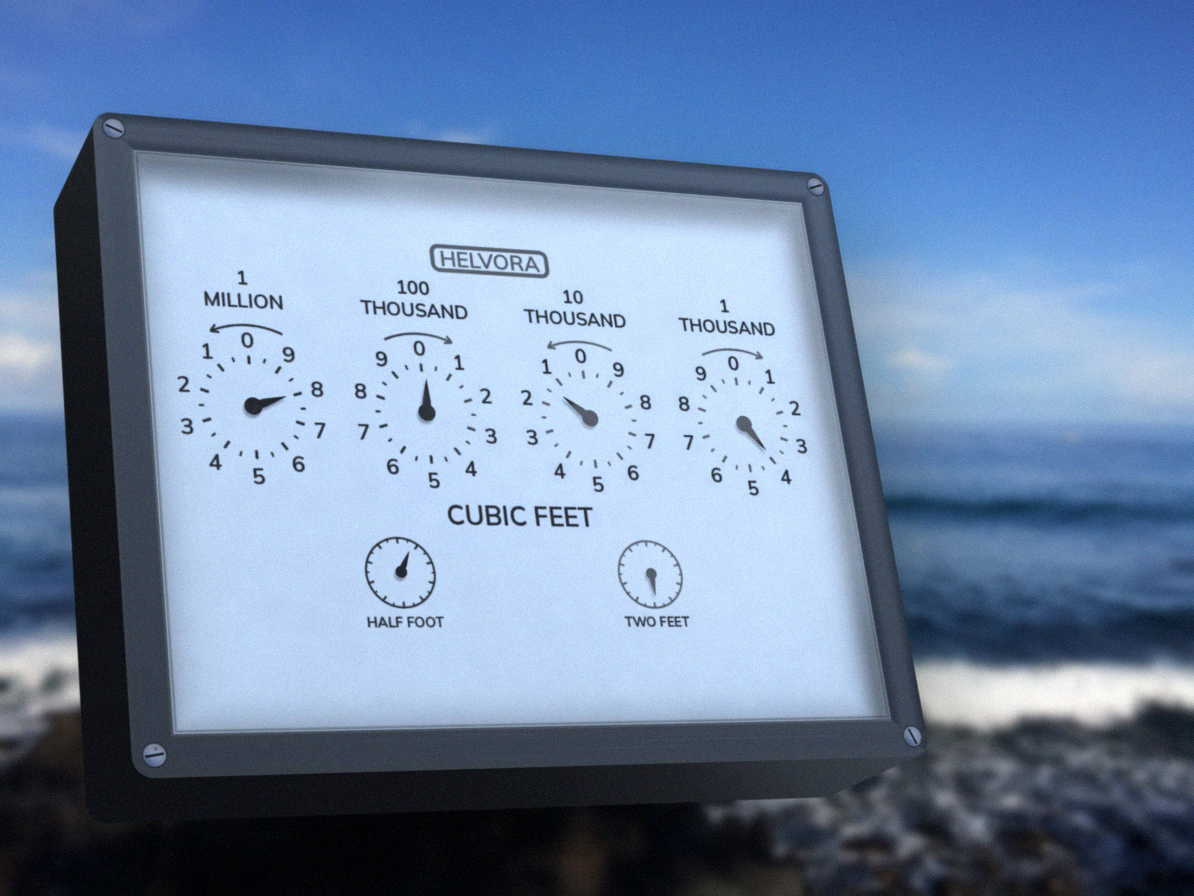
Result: 801400ft³
